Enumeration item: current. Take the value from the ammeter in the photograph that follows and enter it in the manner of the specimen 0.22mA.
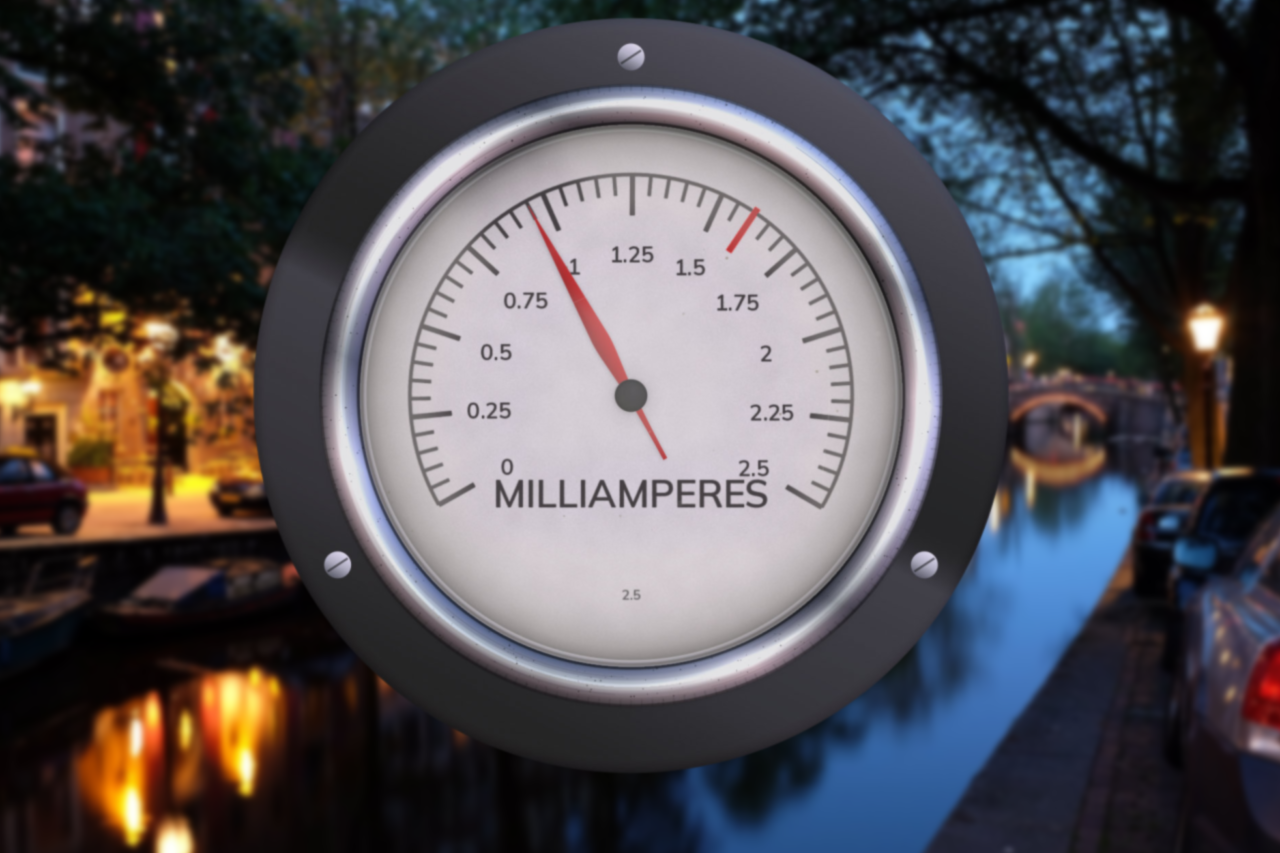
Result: 0.95mA
